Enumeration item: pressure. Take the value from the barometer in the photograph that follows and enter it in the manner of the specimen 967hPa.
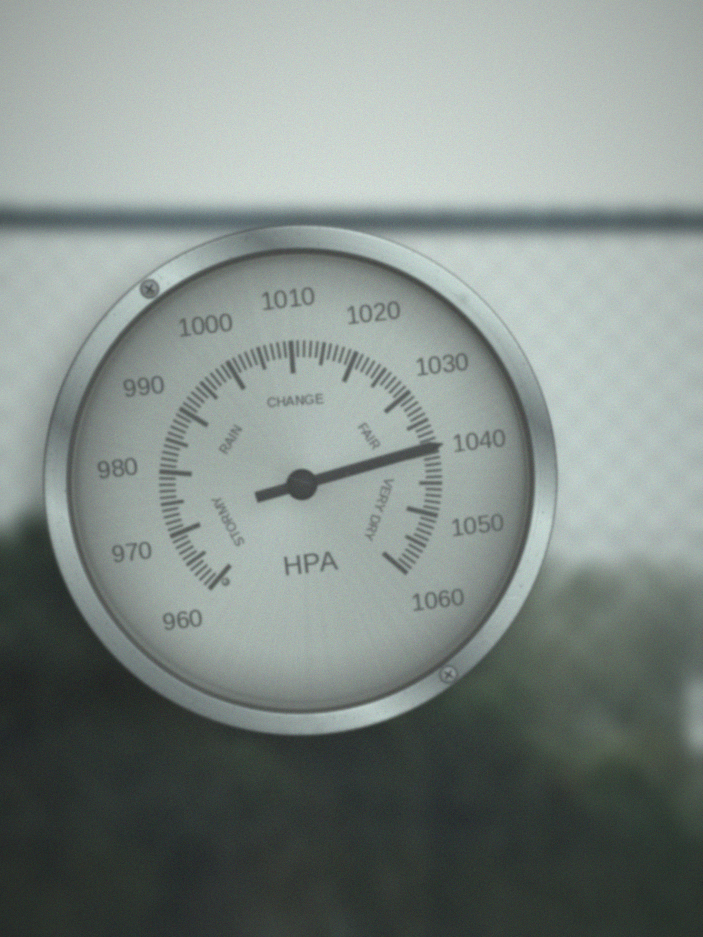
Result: 1039hPa
